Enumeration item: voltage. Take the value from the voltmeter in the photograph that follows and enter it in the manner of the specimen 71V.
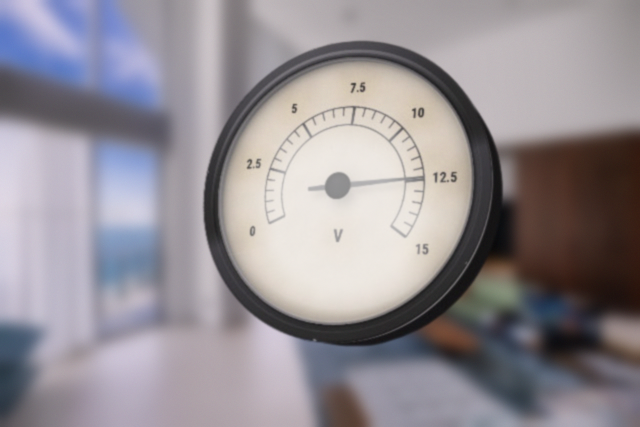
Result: 12.5V
